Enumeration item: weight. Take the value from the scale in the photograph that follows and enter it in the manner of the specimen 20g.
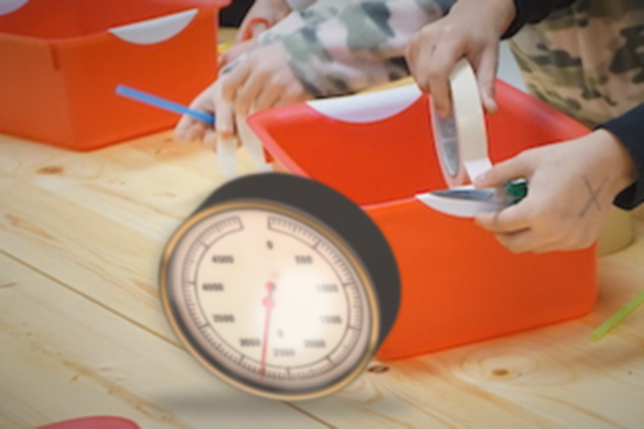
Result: 2750g
